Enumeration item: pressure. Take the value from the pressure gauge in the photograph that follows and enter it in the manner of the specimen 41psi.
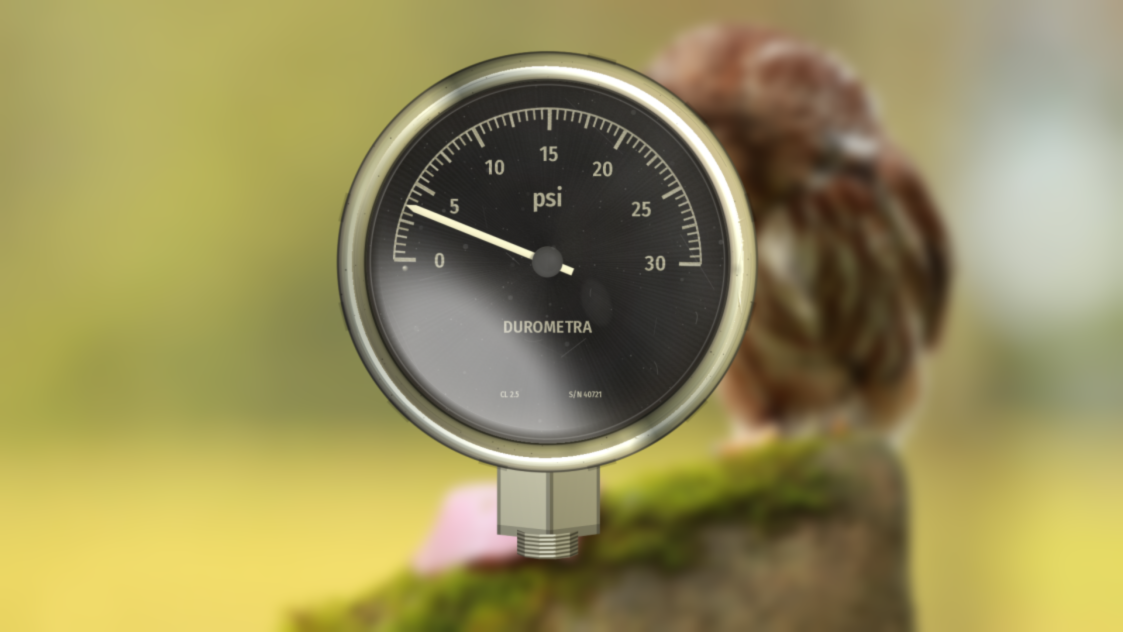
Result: 3.5psi
